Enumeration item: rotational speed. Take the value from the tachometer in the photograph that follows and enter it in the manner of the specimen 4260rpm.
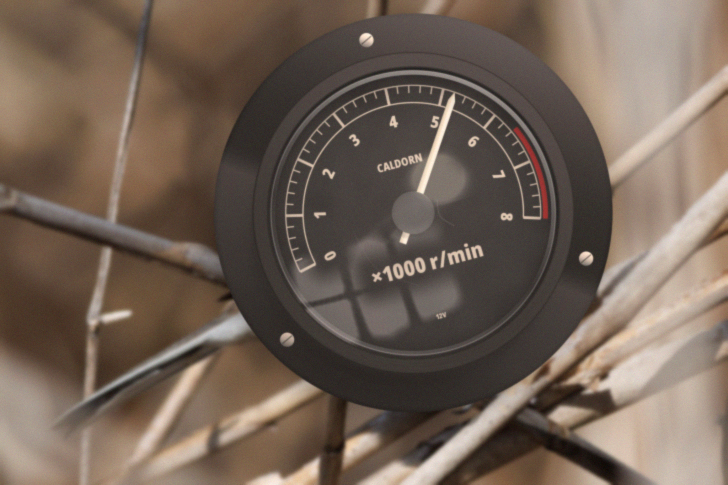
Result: 5200rpm
